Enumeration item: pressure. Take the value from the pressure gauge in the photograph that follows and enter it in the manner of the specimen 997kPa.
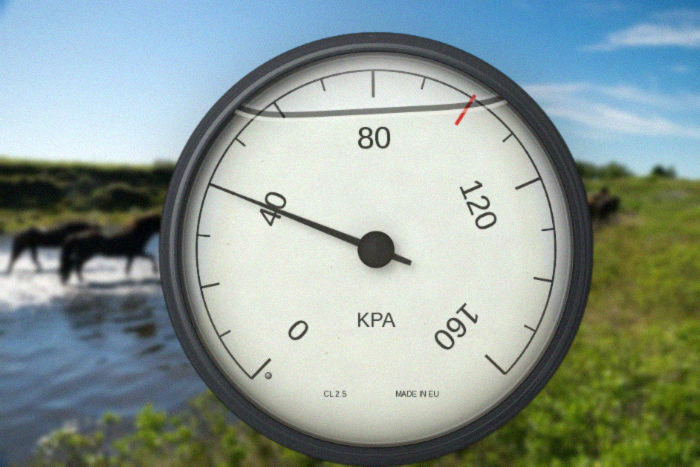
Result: 40kPa
